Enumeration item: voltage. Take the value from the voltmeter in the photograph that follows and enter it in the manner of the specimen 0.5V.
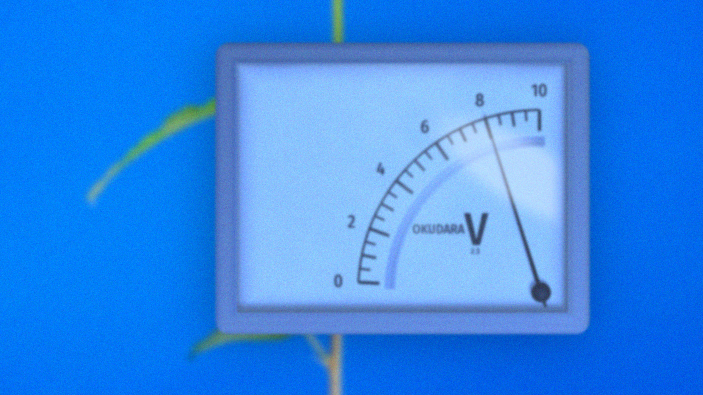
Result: 8V
